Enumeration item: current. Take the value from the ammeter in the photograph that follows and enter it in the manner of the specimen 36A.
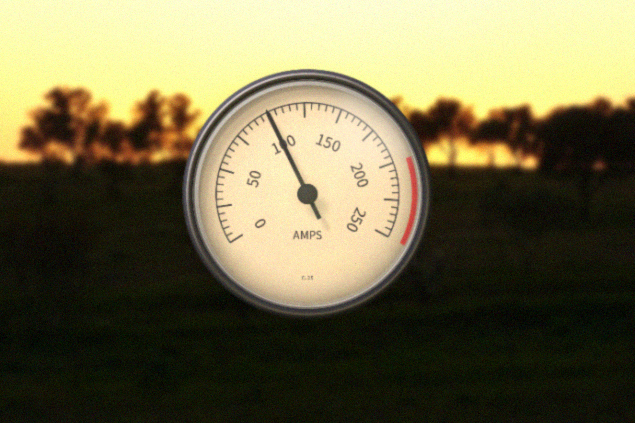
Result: 100A
